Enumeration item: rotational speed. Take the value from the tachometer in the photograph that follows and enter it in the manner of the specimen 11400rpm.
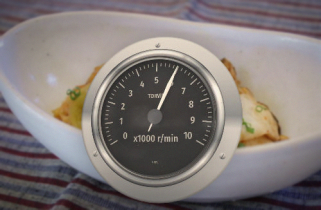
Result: 6000rpm
